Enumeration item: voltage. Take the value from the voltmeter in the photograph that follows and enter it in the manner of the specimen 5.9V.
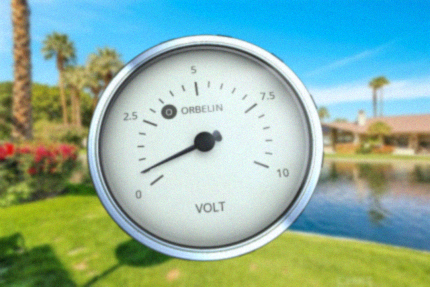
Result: 0.5V
